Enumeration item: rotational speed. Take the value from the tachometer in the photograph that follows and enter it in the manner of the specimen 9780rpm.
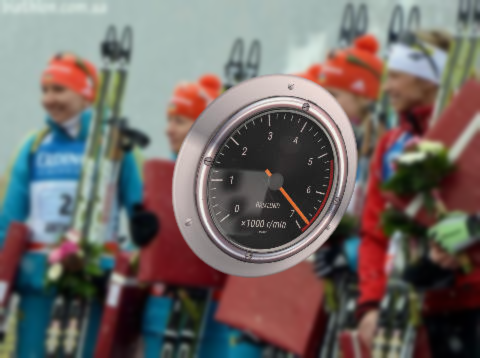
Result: 6800rpm
